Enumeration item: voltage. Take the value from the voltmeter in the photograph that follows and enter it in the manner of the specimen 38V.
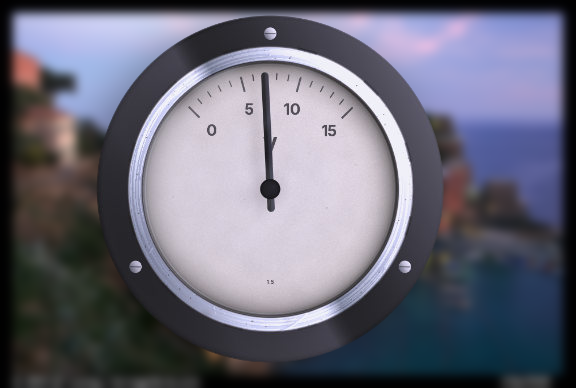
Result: 7V
